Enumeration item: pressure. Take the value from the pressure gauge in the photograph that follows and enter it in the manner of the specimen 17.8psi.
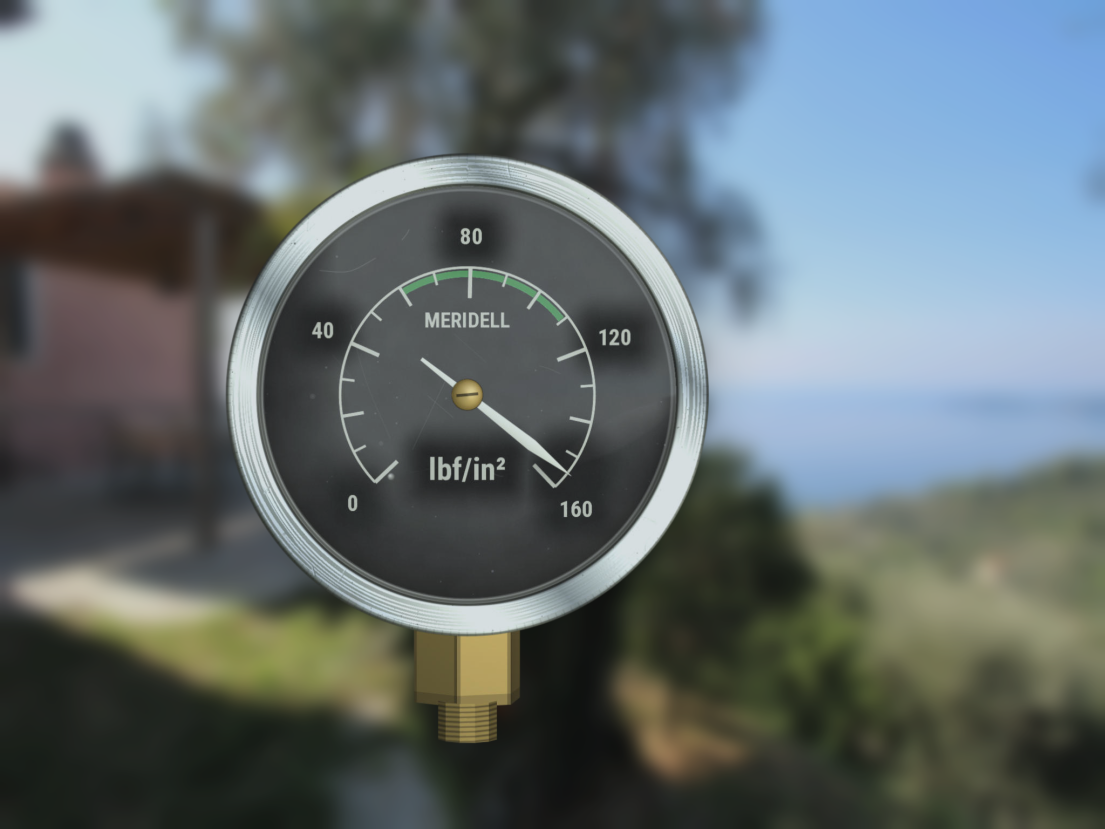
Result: 155psi
